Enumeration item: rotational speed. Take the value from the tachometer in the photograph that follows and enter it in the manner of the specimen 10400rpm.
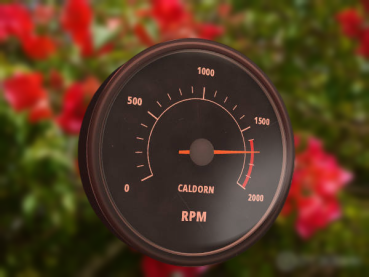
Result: 1700rpm
